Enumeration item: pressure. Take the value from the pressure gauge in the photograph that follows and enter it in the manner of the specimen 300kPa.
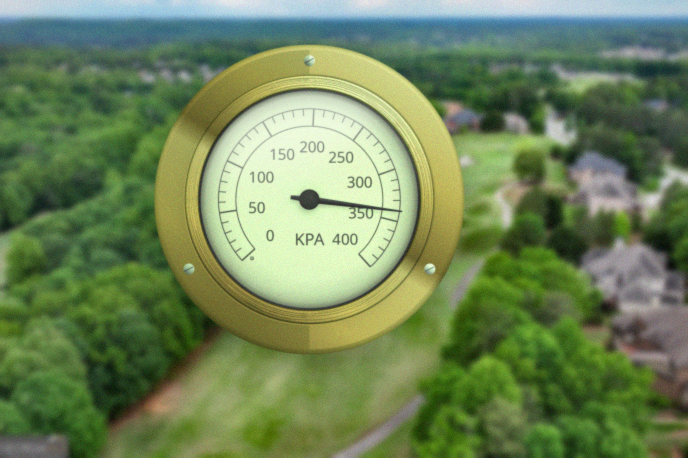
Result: 340kPa
